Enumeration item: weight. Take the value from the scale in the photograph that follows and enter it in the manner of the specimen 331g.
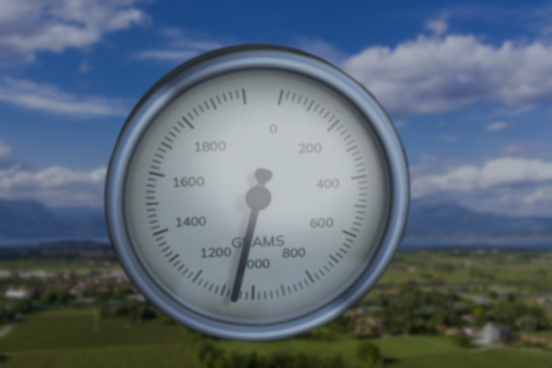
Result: 1060g
